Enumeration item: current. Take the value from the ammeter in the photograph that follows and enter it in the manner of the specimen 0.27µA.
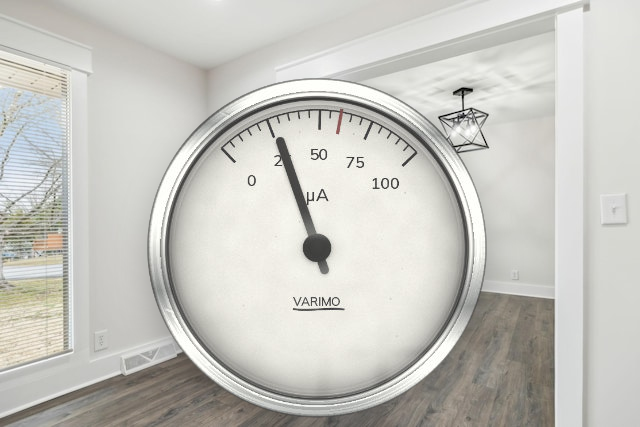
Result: 27.5µA
